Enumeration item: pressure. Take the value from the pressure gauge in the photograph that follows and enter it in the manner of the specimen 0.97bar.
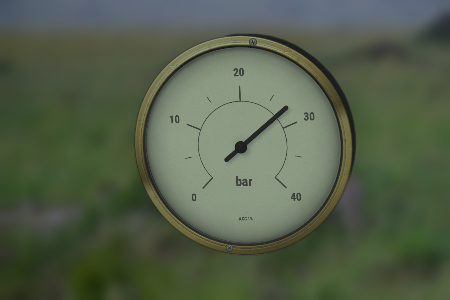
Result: 27.5bar
